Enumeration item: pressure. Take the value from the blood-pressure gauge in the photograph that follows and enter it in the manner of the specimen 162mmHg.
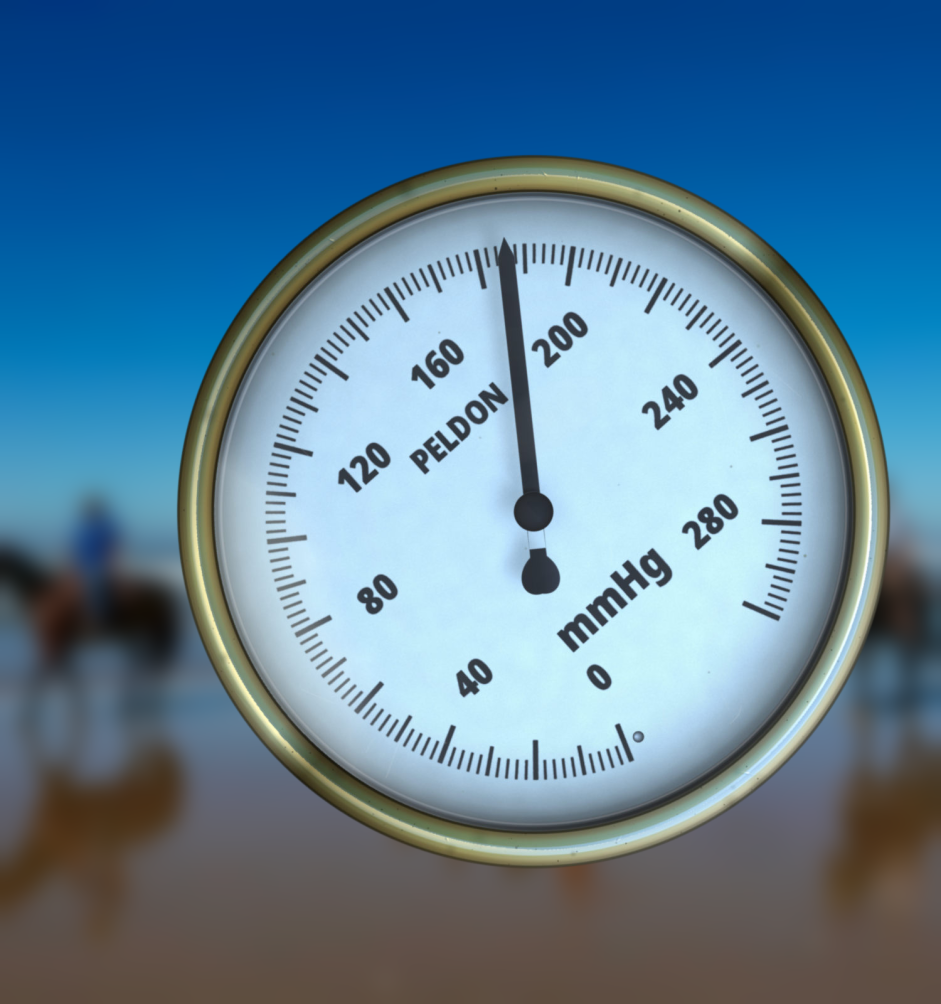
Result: 186mmHg
